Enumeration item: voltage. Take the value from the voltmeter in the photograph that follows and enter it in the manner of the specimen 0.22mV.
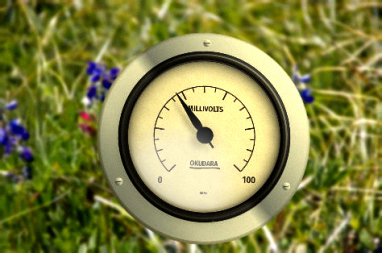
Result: 37.5mV
